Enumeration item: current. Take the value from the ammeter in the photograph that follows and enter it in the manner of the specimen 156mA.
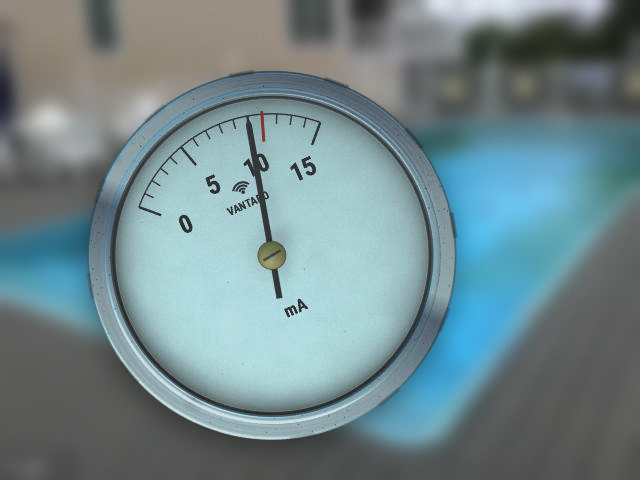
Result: 10mA
